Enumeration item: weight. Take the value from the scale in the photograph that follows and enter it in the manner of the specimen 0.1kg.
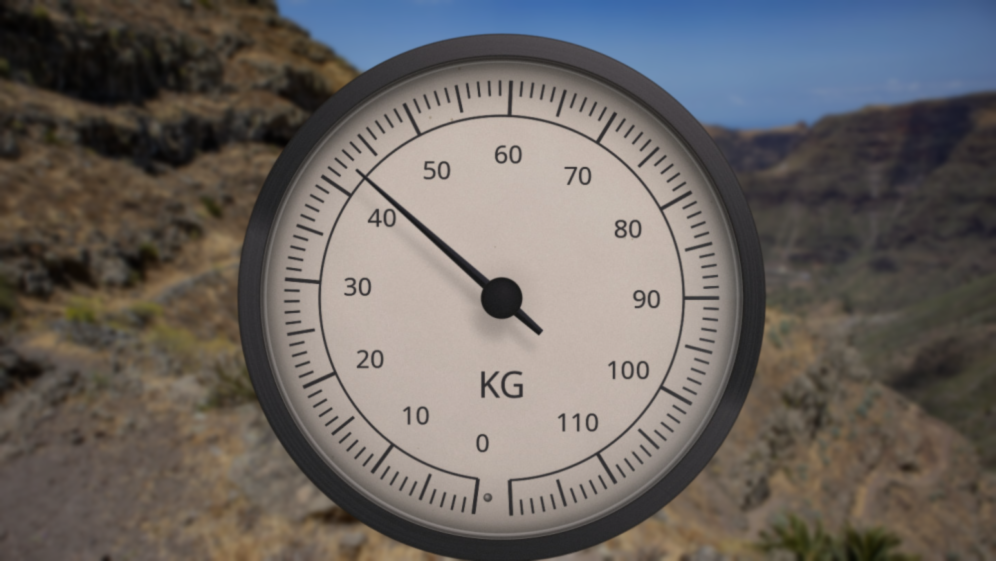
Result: 42.5kg
